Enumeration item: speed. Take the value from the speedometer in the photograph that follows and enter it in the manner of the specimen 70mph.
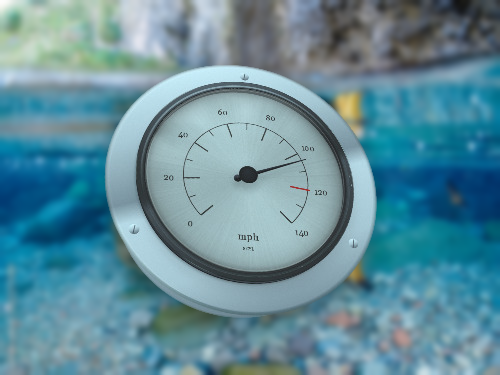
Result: 105mph
